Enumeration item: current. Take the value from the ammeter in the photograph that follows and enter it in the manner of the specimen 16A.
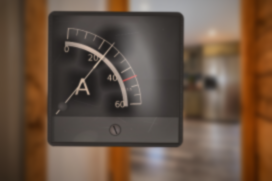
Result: 25A
